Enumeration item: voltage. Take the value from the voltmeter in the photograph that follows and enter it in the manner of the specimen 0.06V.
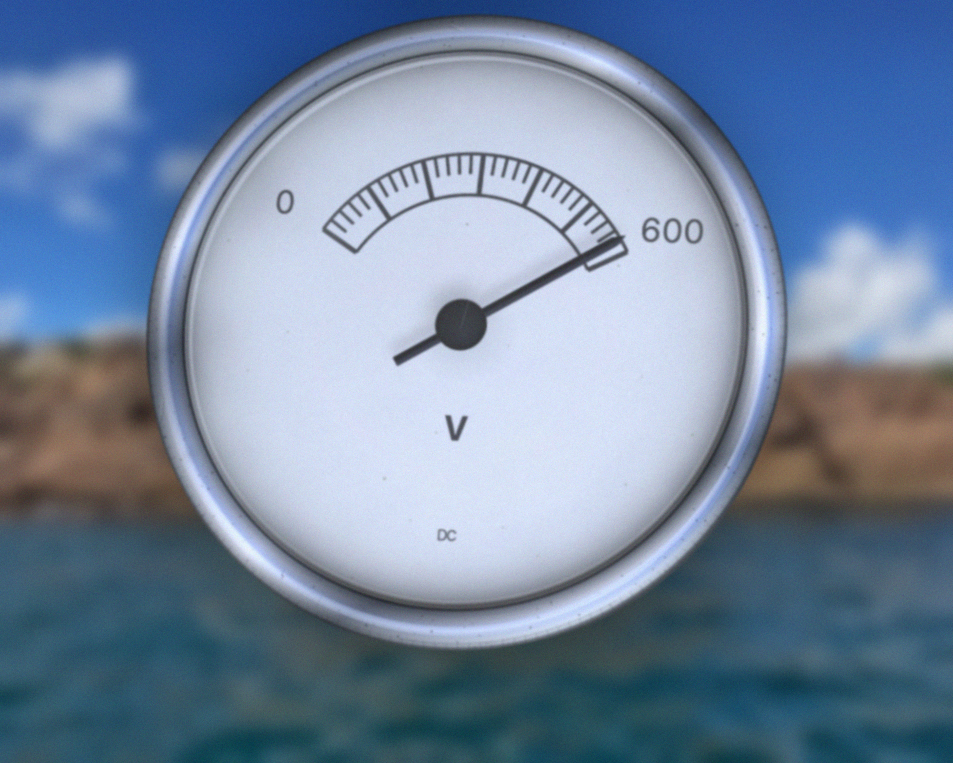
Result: 580V
